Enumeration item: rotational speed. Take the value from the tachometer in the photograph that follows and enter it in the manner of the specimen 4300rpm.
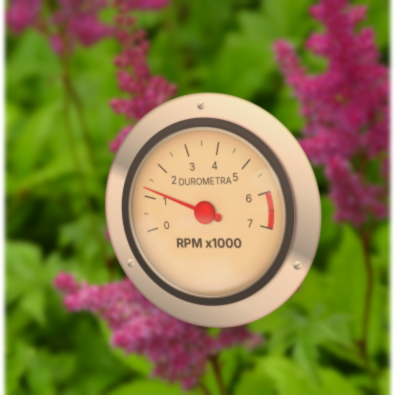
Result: 1250rpm
